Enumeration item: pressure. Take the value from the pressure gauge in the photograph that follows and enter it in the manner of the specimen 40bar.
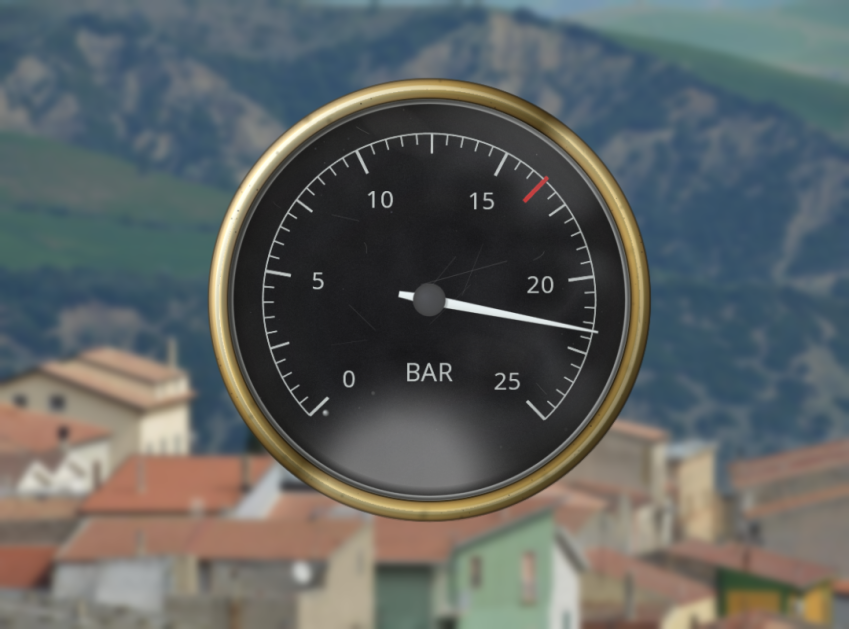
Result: 21.75bar
